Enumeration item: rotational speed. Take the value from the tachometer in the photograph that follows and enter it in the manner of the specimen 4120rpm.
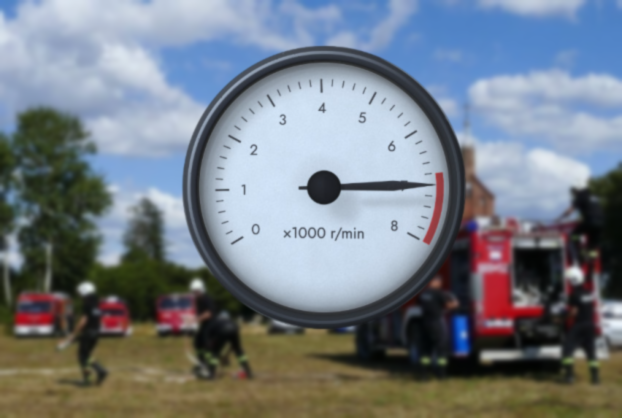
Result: 7000rpm
